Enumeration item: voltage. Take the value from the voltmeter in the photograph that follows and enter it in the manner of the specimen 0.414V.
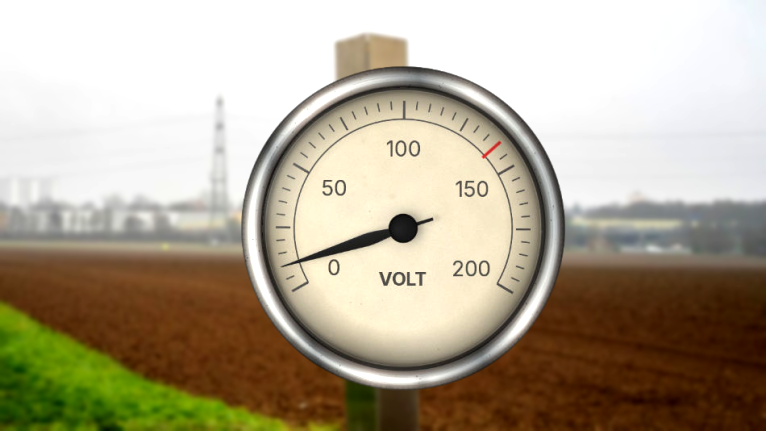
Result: 10V
